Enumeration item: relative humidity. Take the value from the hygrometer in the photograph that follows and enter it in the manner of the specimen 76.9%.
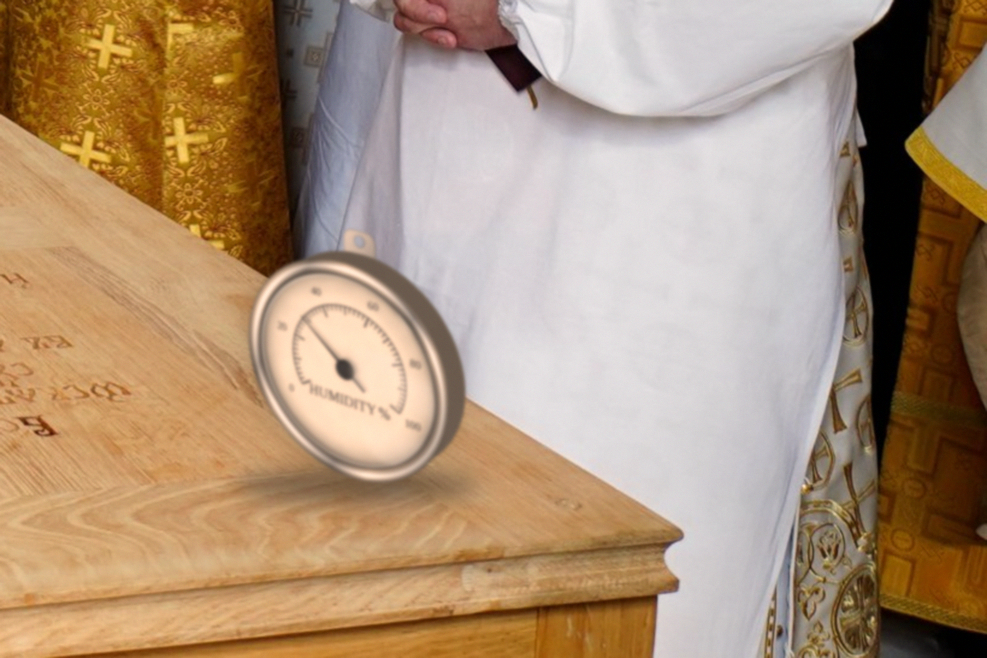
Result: 30%
